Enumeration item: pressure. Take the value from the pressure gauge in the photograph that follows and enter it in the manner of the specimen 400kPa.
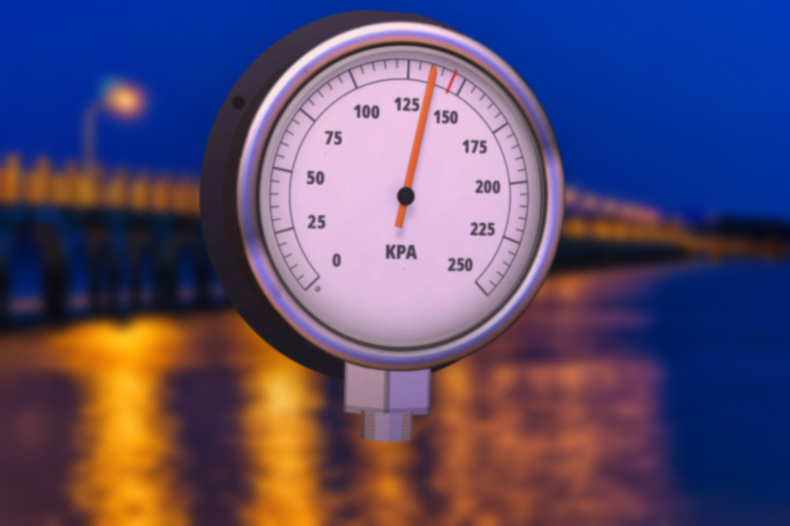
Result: 135kPa
